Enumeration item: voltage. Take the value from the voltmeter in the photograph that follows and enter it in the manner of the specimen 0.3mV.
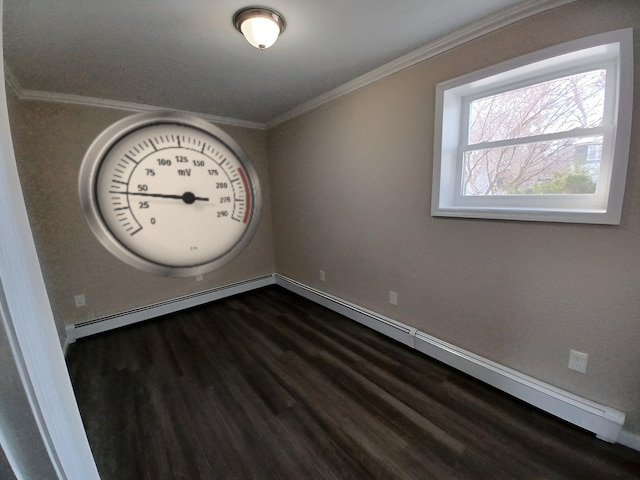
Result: 40mV
